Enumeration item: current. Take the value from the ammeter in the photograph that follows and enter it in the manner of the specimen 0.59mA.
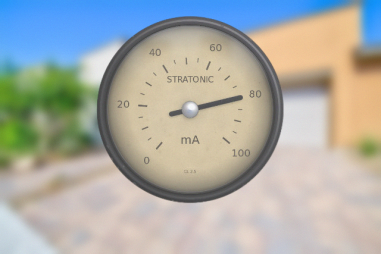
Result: 80mA
